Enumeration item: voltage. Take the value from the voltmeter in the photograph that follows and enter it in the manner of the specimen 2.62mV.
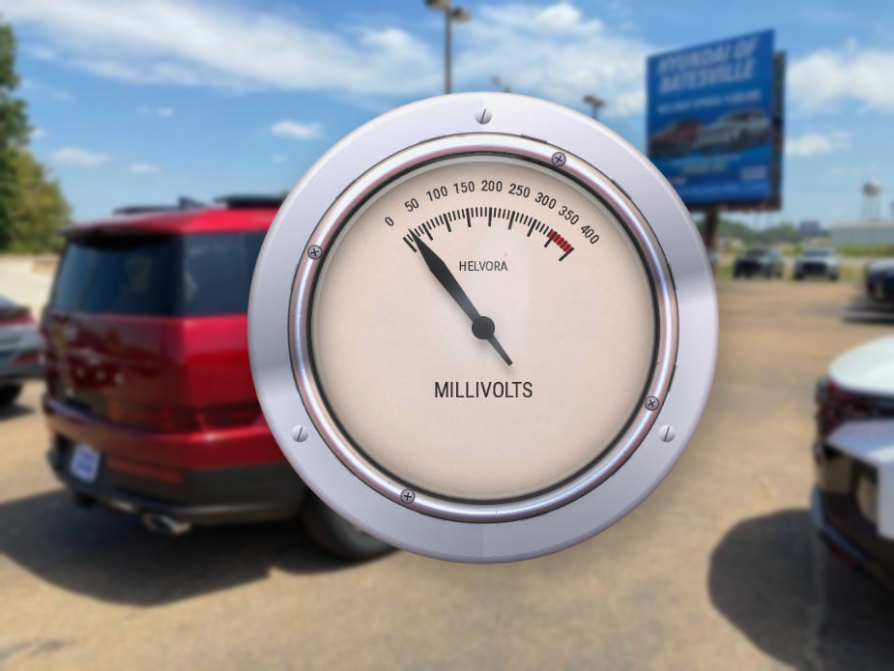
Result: 20mV
